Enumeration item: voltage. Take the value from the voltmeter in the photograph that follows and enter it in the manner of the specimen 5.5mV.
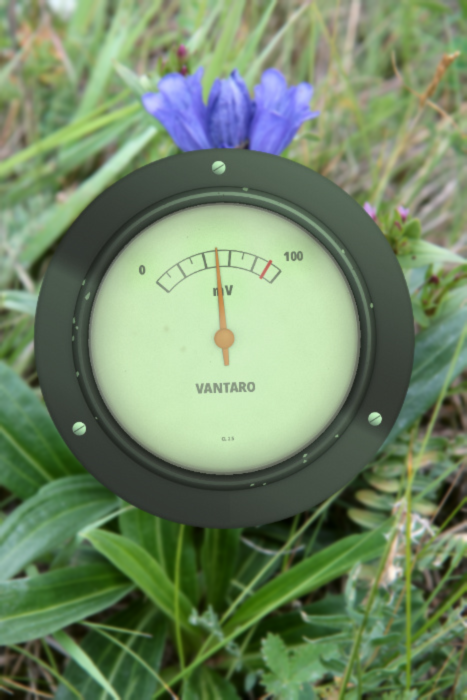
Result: 50mV
